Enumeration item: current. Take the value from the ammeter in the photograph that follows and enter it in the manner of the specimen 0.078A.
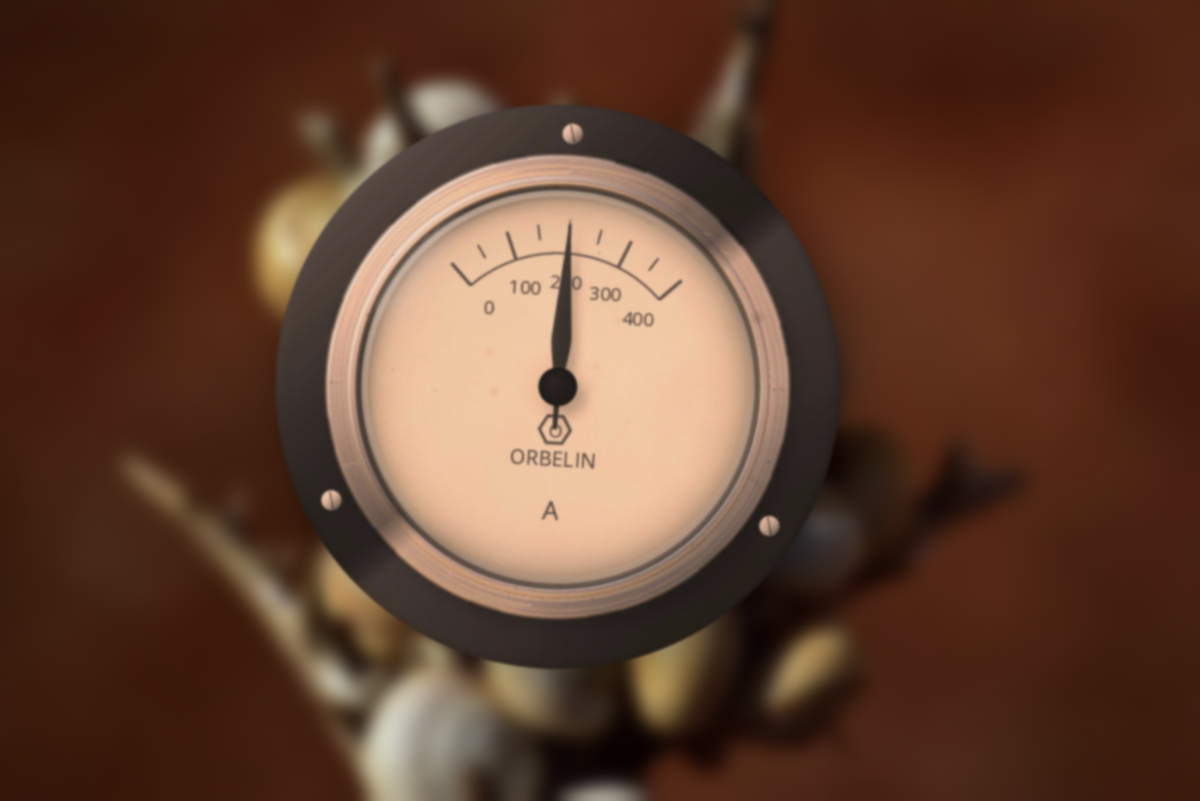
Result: 200A
